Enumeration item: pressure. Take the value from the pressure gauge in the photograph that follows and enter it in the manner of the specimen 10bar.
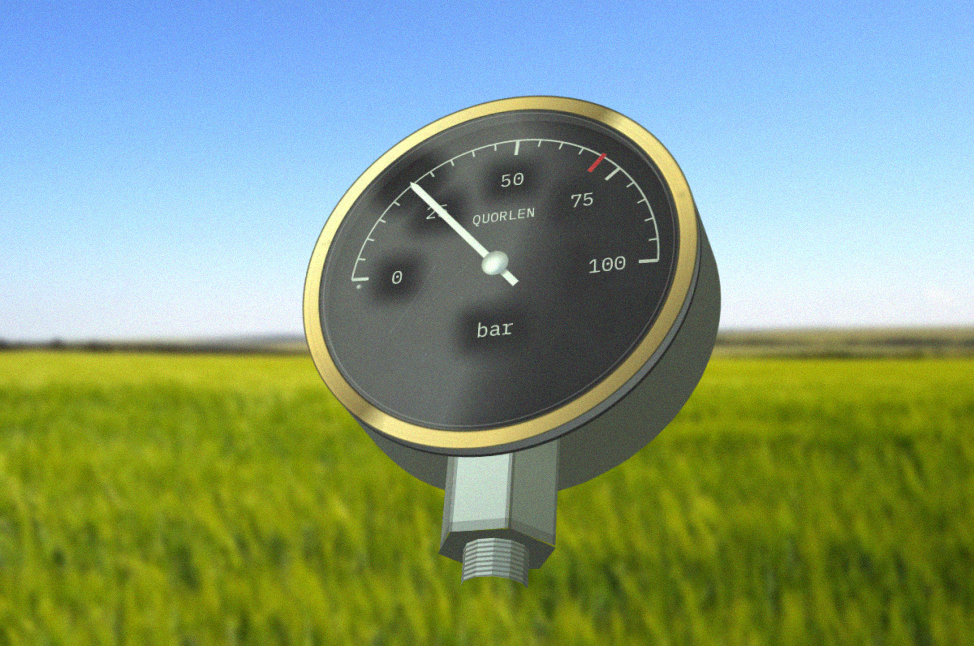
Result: 25bar
